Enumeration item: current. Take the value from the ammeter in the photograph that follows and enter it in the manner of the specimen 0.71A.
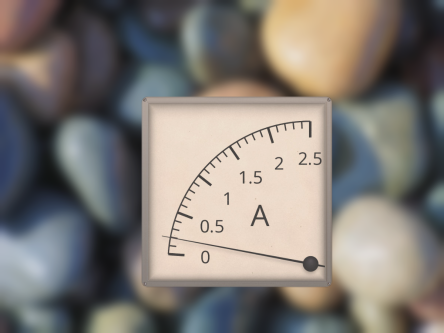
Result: 0.2A
